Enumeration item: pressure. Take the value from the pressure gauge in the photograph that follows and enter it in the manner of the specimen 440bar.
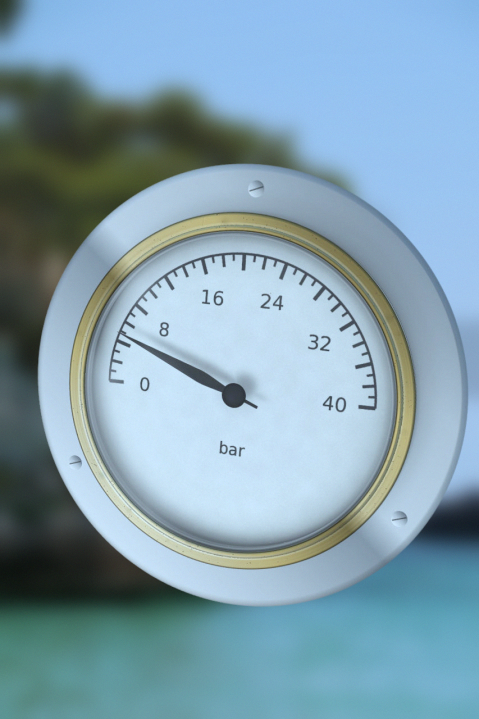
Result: 5bar
